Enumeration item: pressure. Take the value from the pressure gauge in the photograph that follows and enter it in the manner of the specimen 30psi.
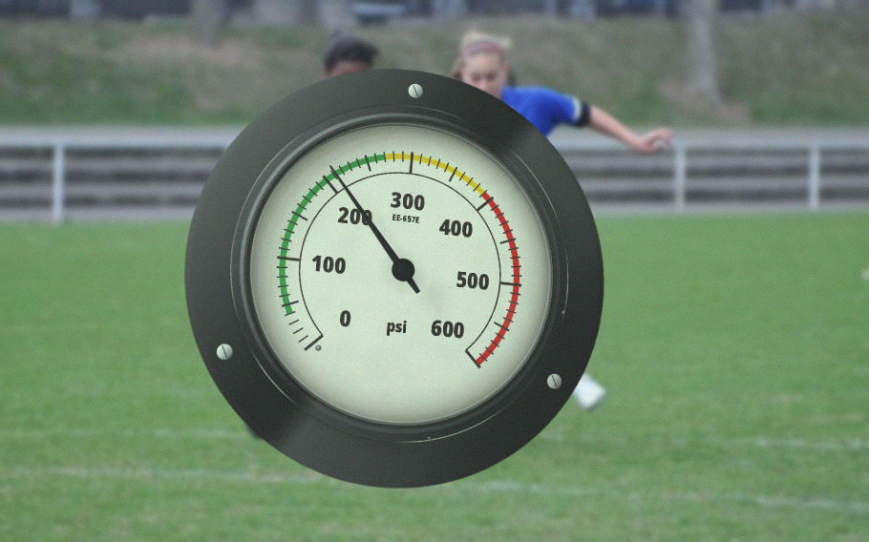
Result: 210psi
